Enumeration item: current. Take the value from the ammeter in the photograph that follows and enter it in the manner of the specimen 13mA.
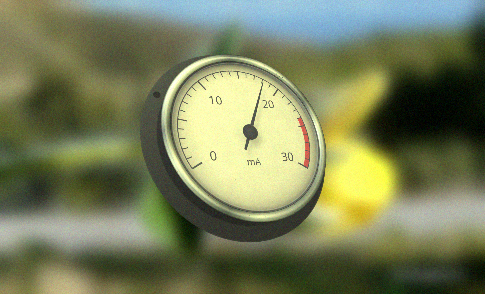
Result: 18mA
